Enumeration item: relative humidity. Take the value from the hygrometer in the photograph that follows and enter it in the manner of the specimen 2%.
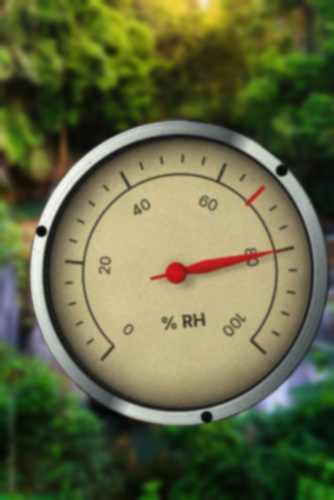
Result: 80%
